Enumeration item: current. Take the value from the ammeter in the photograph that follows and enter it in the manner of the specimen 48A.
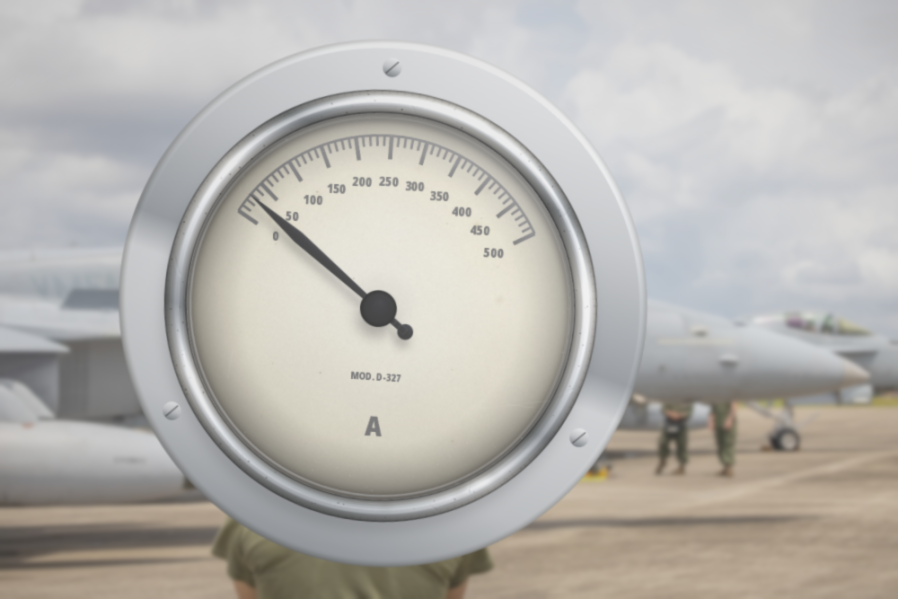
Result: 30A
